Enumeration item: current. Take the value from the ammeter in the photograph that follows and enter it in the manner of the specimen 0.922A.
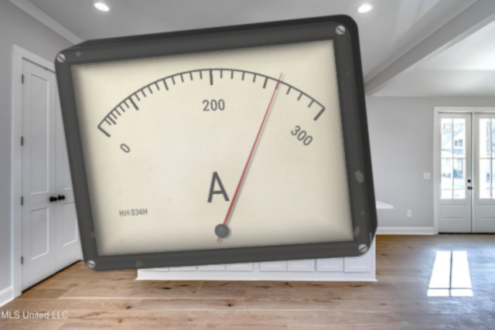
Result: 260A
